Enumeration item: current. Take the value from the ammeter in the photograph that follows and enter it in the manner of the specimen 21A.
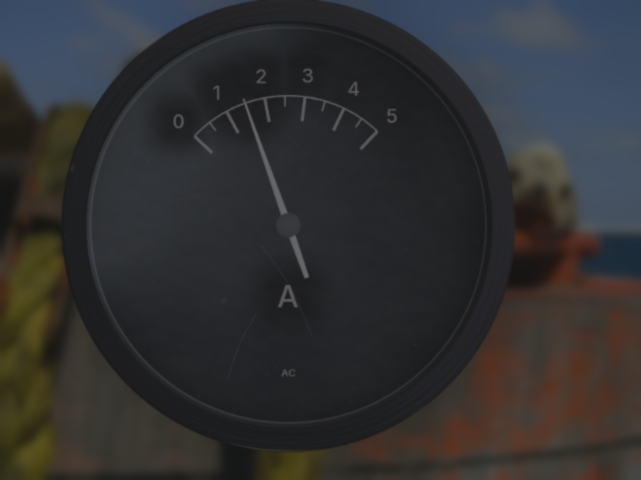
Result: 1.5A
